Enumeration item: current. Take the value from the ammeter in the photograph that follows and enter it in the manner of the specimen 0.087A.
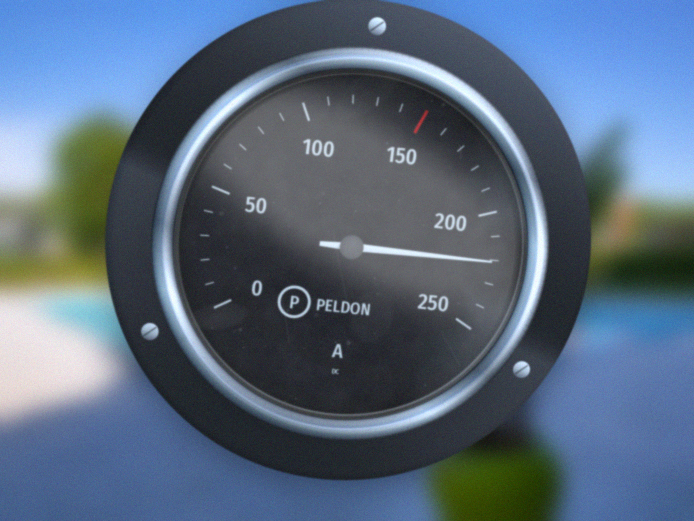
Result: 220A
